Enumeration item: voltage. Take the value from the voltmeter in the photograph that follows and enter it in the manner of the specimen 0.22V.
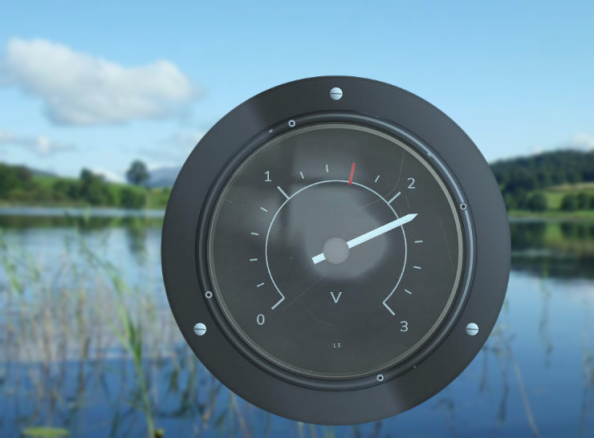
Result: 2.2V
